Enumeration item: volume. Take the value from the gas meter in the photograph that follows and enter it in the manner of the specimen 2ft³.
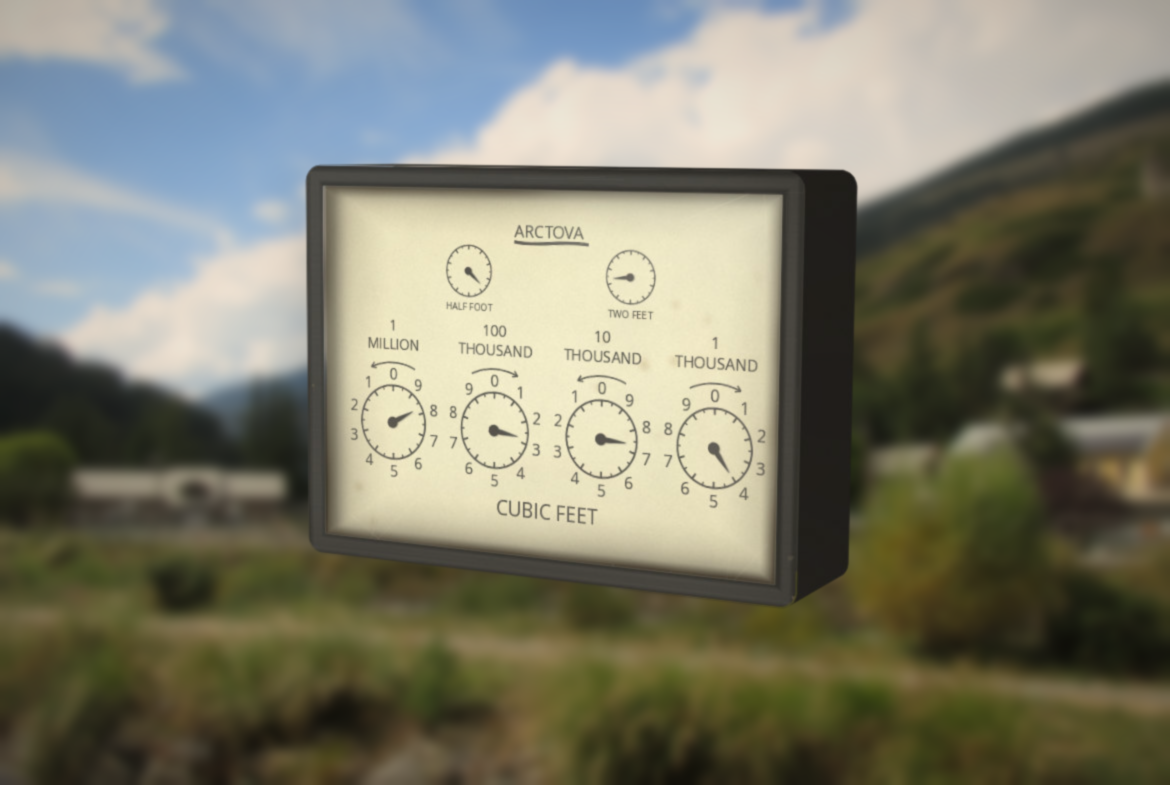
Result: 827400ft³
